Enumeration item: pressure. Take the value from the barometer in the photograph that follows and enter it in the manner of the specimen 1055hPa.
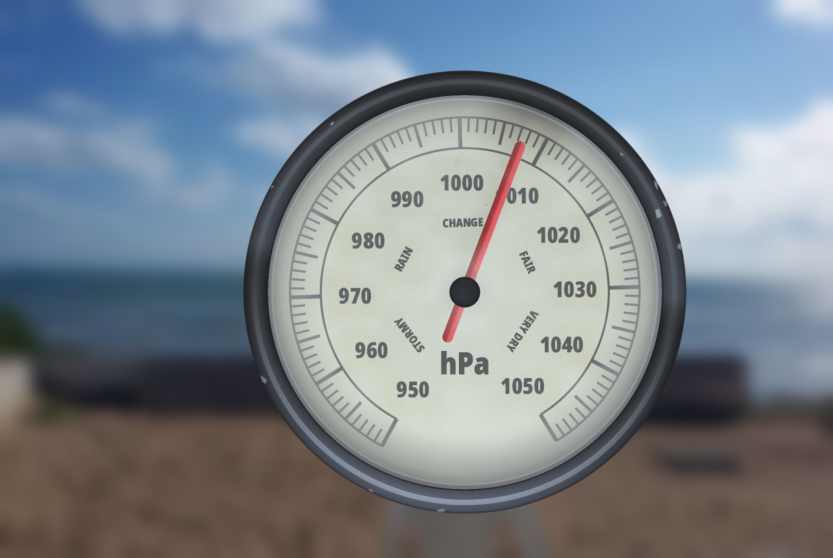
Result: 1007.5hPa
